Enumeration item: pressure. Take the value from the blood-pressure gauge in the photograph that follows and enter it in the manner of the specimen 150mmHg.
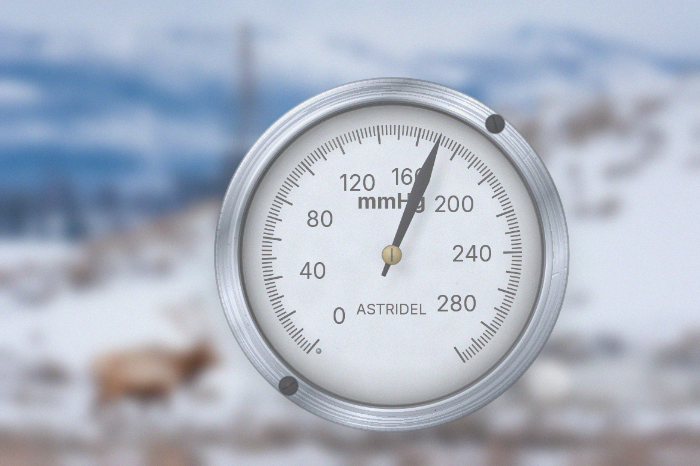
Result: 170mmHg
